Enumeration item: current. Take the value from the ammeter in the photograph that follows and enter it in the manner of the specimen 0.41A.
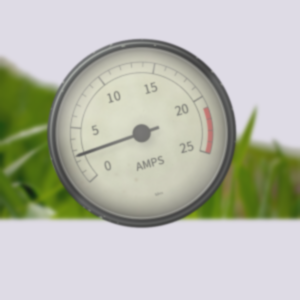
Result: 2.5A
